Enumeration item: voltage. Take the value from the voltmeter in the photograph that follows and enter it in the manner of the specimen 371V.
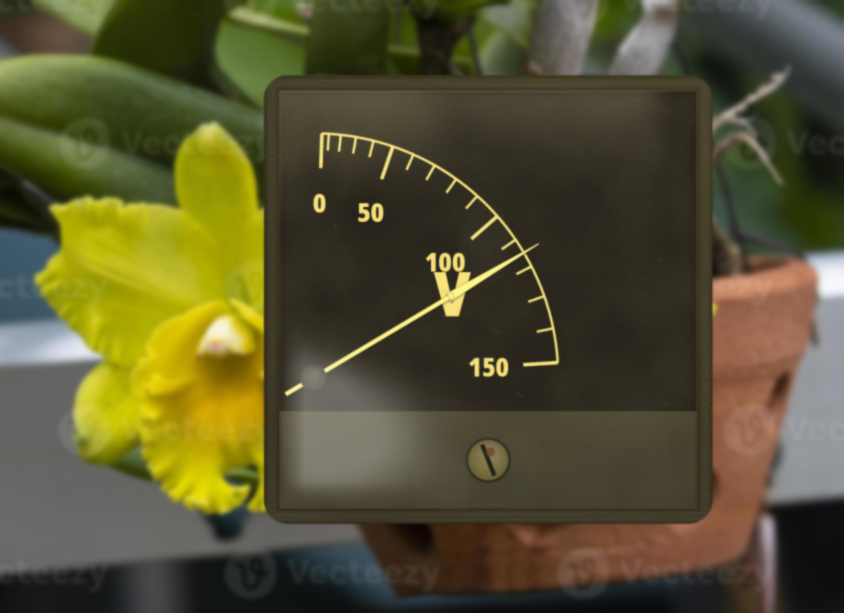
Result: 115V
